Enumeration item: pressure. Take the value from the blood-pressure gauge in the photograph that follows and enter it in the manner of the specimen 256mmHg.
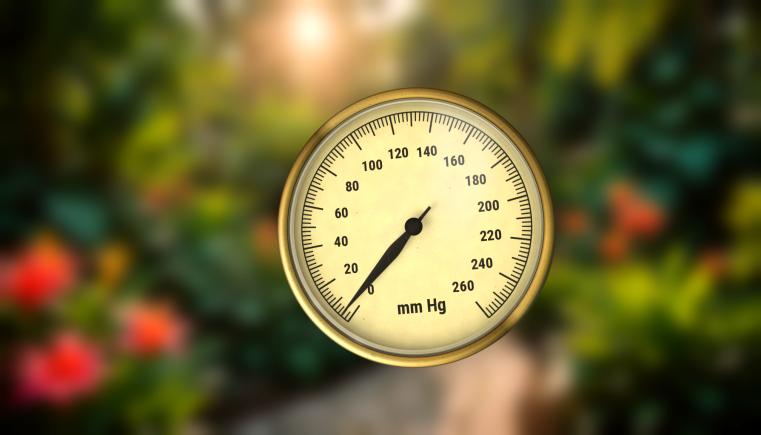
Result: 4mmHg
